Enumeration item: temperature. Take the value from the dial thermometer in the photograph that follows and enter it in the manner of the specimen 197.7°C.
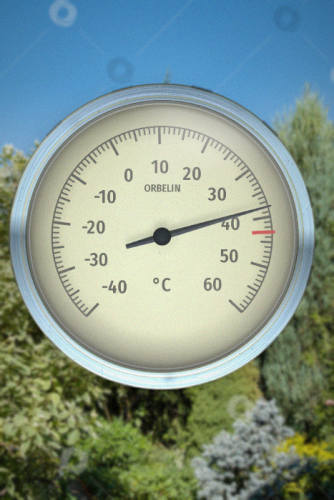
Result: 38°C
